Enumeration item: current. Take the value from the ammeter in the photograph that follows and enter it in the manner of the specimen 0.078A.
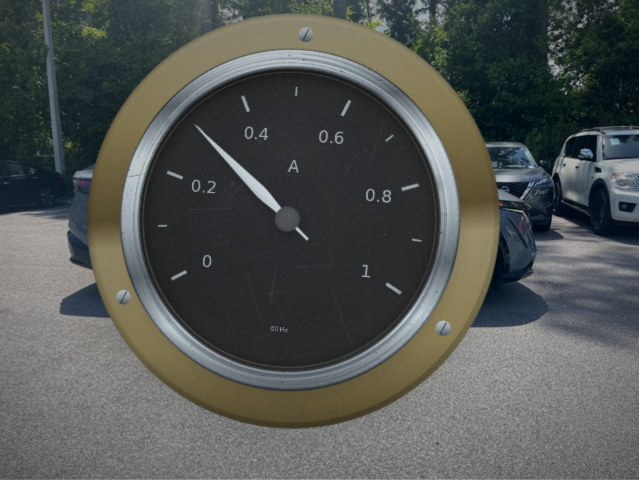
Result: 0.3A
